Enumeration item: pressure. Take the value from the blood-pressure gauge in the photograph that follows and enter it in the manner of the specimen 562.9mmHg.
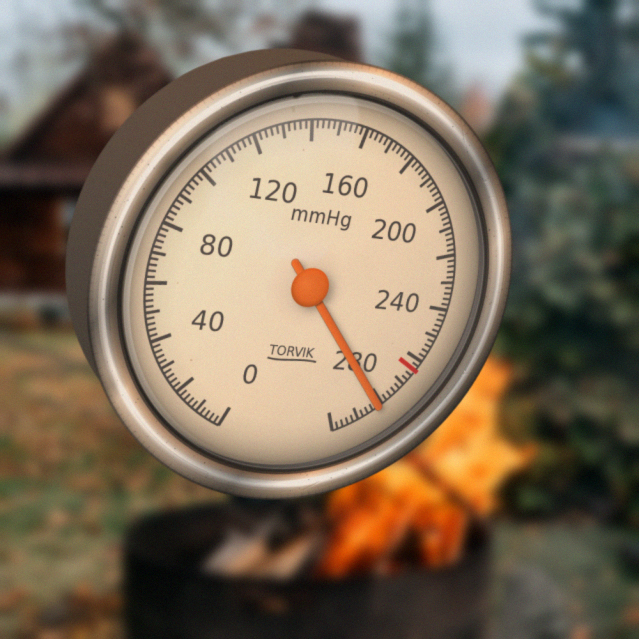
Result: 282mmHg
